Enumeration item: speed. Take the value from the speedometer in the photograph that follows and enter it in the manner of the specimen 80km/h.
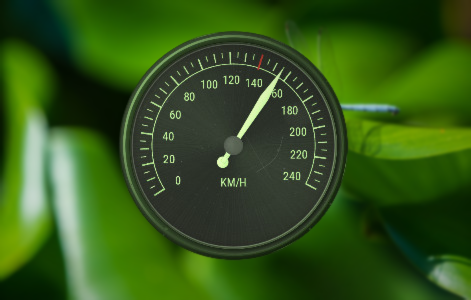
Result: 155km/h
